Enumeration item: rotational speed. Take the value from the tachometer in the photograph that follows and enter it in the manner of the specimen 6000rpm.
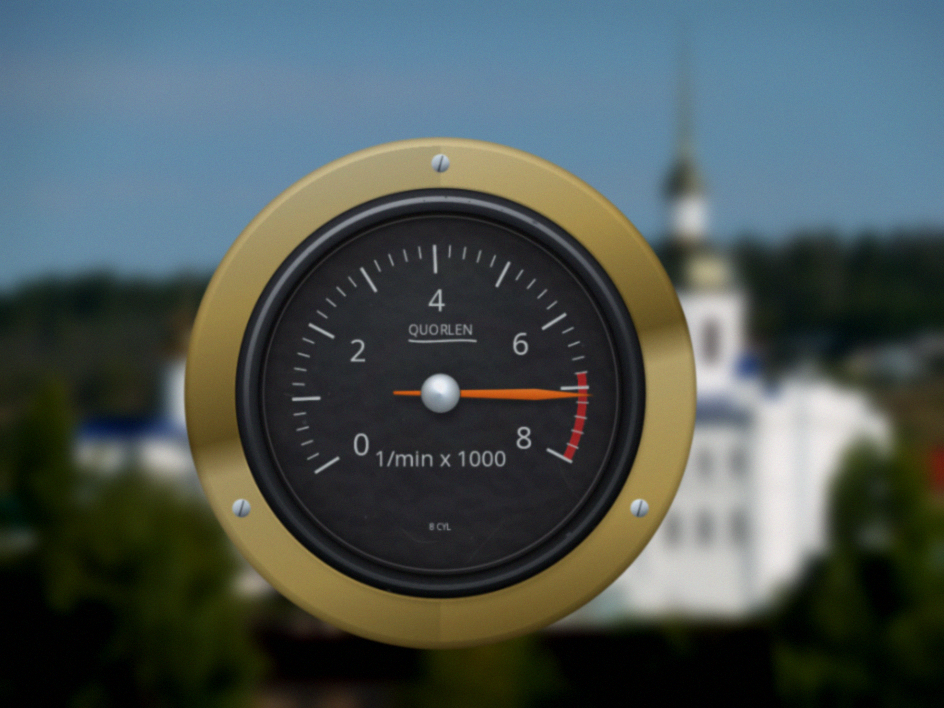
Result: 7100rpm
